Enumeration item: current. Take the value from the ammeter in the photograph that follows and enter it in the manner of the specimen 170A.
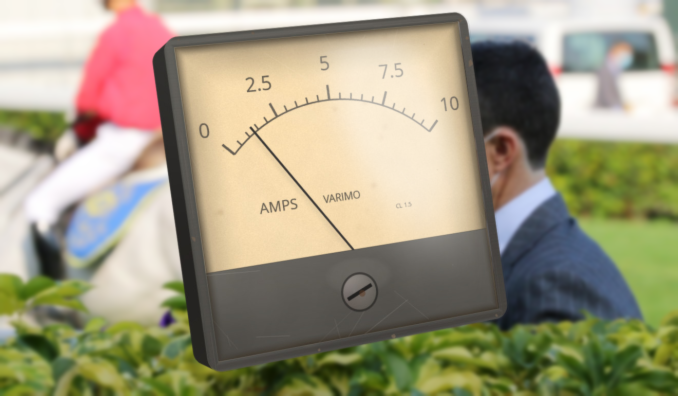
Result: 1.25A
